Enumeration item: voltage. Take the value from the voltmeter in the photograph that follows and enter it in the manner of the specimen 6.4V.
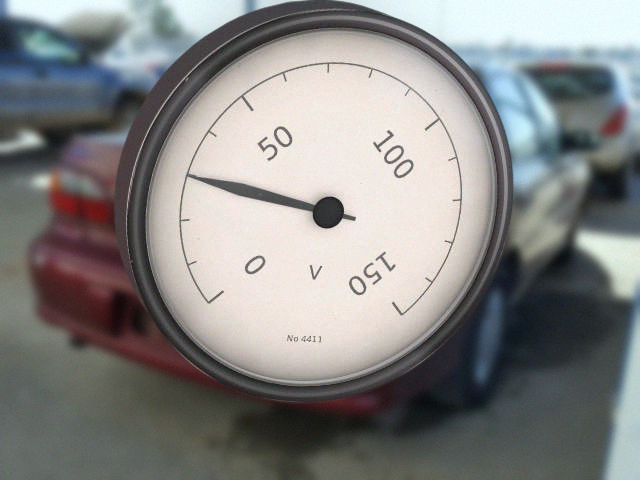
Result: 30V
